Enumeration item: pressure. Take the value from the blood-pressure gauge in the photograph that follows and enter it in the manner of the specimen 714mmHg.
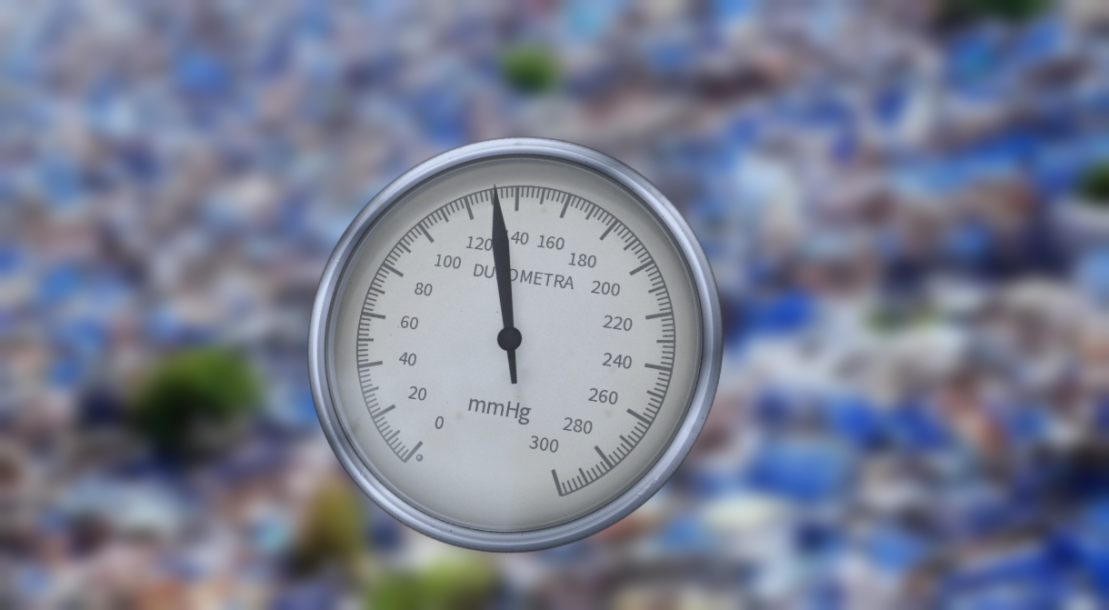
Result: 132mmHg
